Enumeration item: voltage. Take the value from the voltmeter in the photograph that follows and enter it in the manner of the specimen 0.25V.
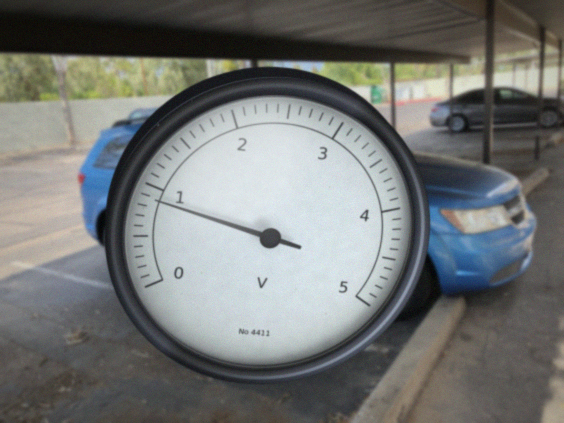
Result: 0.9V
